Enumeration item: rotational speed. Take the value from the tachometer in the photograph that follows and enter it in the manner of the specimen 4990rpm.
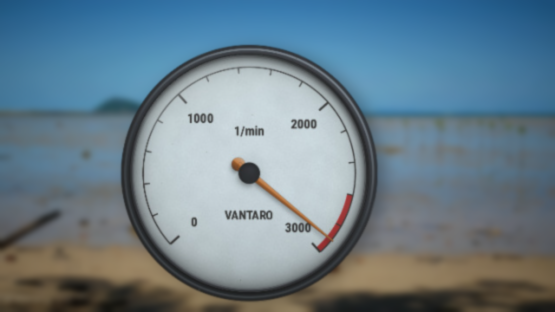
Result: 2900rpm
